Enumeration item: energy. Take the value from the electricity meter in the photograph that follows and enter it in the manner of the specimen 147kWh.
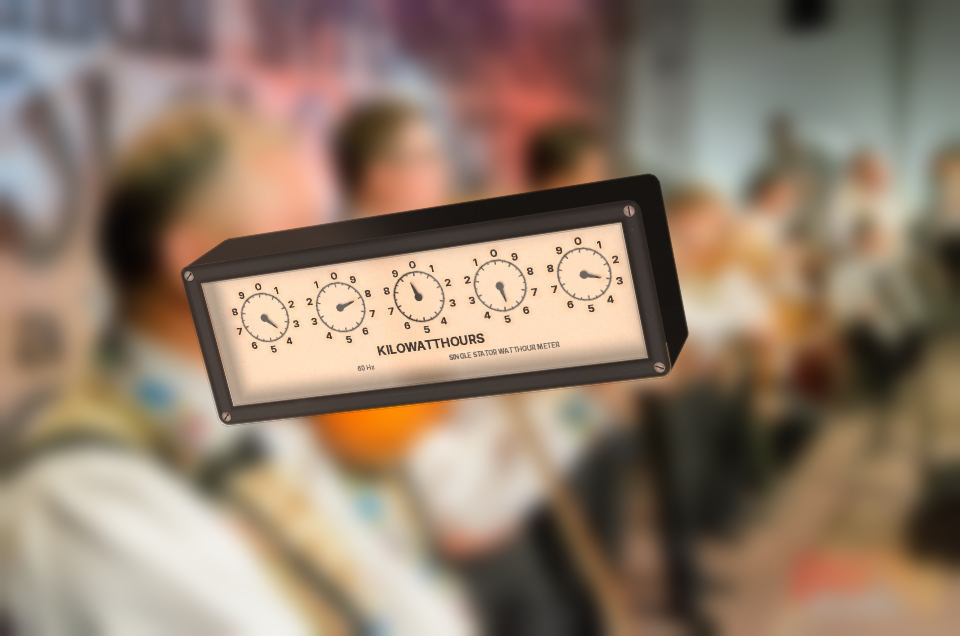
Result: 37953kWh
